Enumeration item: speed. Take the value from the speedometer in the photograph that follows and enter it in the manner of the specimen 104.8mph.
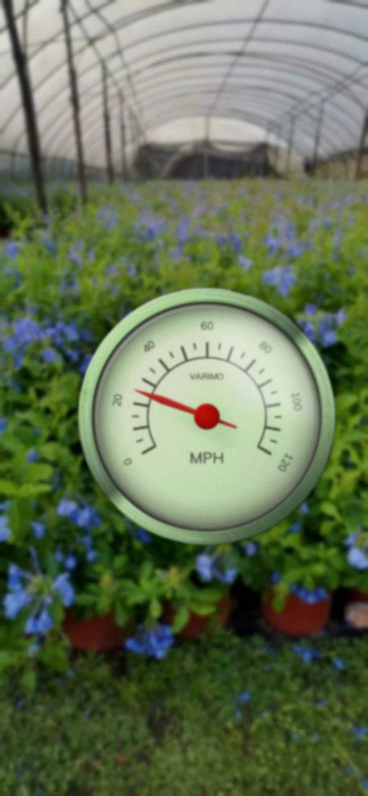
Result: 25mph
